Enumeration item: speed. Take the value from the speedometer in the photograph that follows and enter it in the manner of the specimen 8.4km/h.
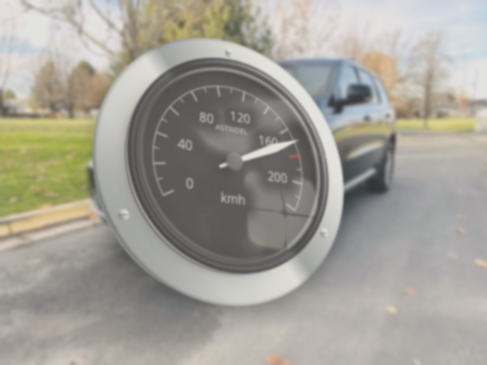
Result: 170km/h
